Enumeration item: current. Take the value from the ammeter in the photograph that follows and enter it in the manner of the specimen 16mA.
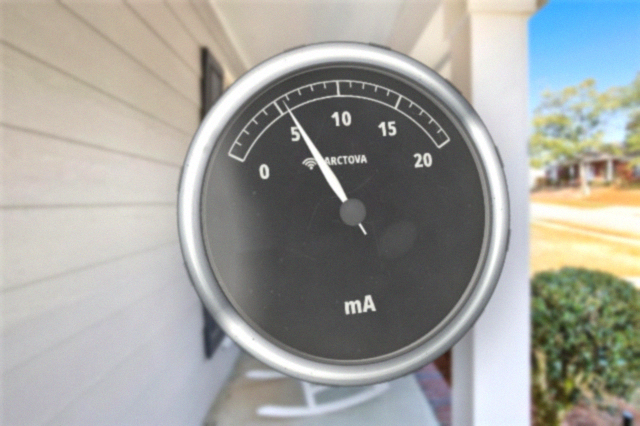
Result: 5.5mA
